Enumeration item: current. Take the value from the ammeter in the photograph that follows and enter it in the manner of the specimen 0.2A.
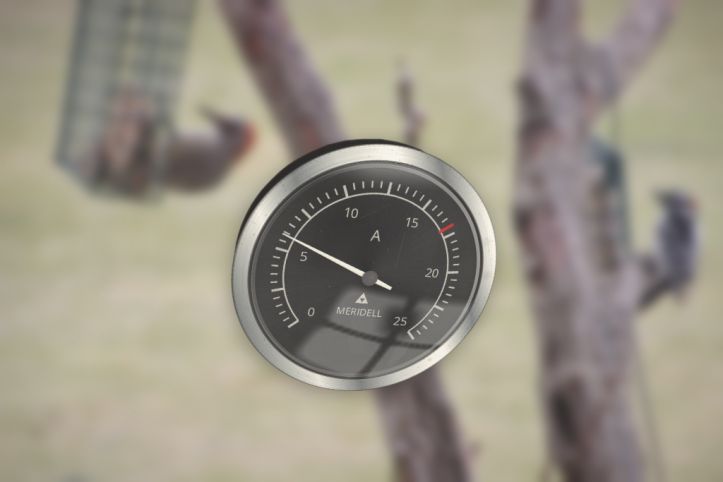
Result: 6A
